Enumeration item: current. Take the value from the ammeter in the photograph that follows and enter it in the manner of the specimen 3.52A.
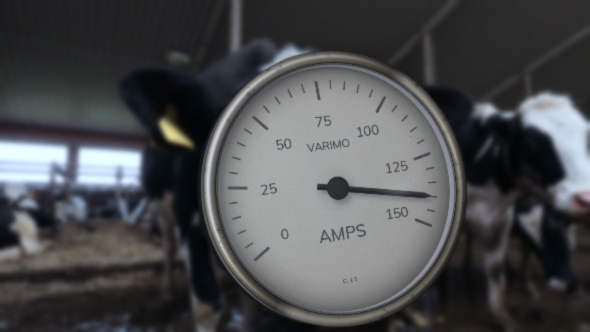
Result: 140A
